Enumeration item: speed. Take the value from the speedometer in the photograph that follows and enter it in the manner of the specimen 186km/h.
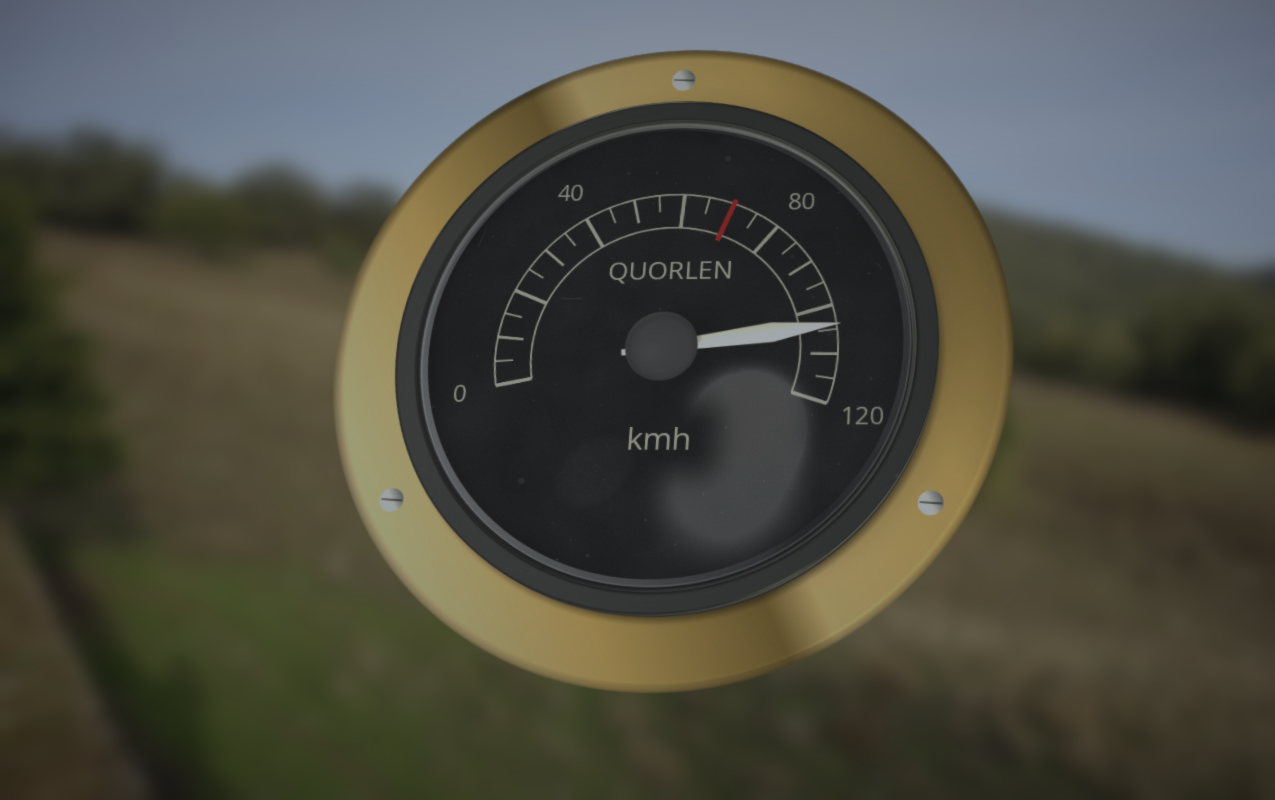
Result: 105km/h
